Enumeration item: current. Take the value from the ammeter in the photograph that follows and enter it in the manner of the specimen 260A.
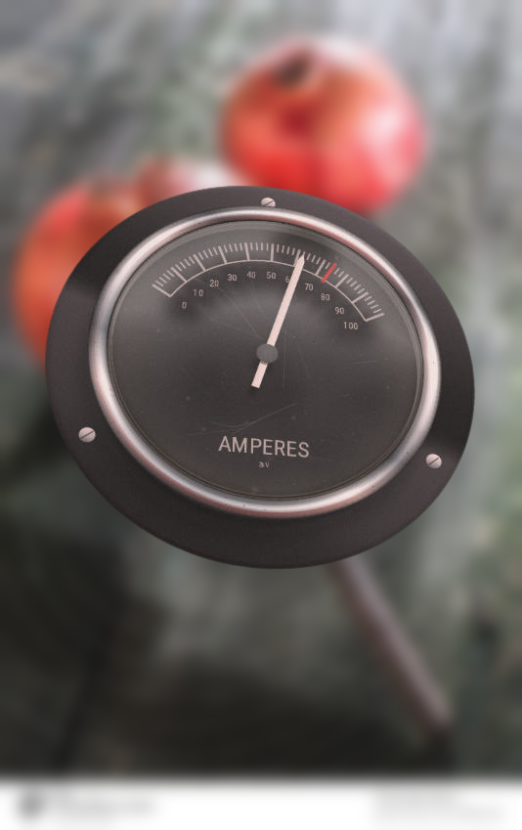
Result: 62A
